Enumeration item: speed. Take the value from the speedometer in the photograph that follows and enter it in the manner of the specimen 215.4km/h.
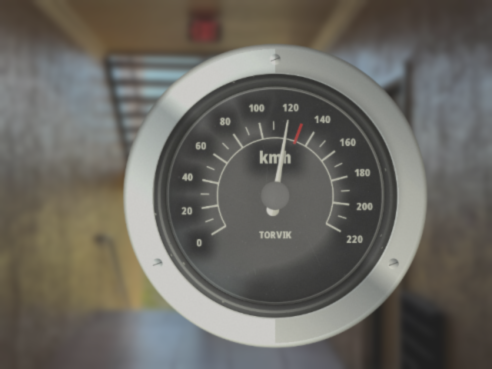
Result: 120km/h
